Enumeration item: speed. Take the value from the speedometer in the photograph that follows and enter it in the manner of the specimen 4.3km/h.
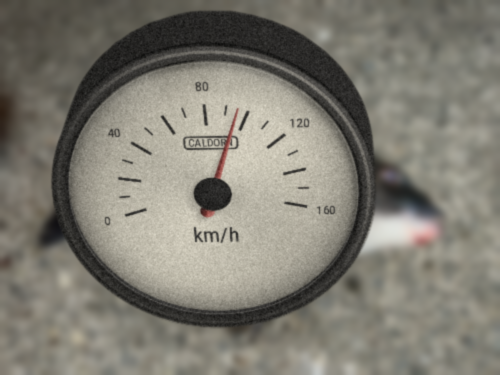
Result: 95km/h
